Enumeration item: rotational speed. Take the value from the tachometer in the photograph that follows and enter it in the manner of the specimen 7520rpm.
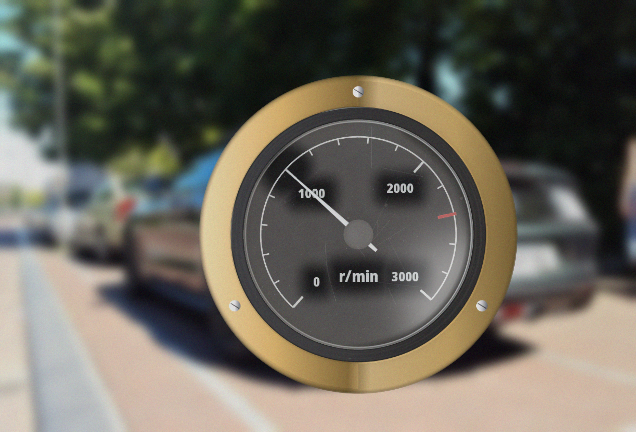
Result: 1000rpm
